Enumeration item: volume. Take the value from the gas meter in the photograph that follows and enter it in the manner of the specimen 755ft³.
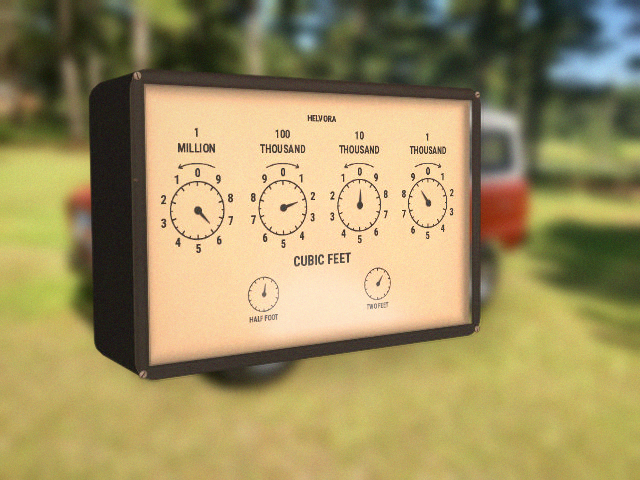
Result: 619900ft³
